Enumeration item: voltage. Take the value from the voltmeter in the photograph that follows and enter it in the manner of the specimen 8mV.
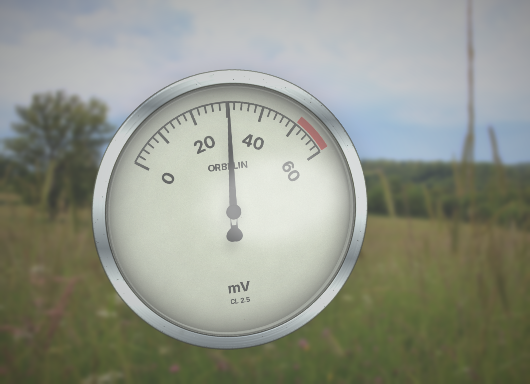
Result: 30mV
